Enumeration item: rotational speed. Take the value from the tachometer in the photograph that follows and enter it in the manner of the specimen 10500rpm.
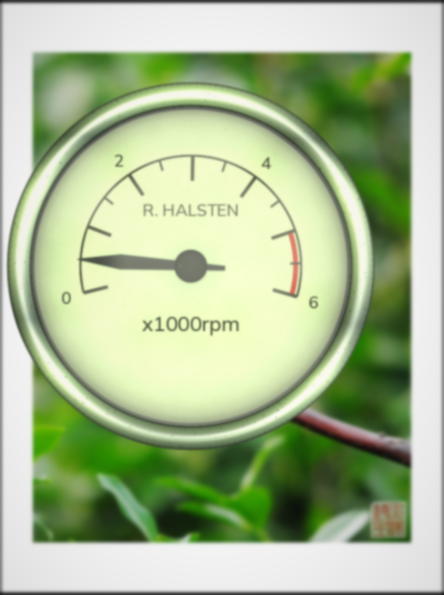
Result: 500rpm
